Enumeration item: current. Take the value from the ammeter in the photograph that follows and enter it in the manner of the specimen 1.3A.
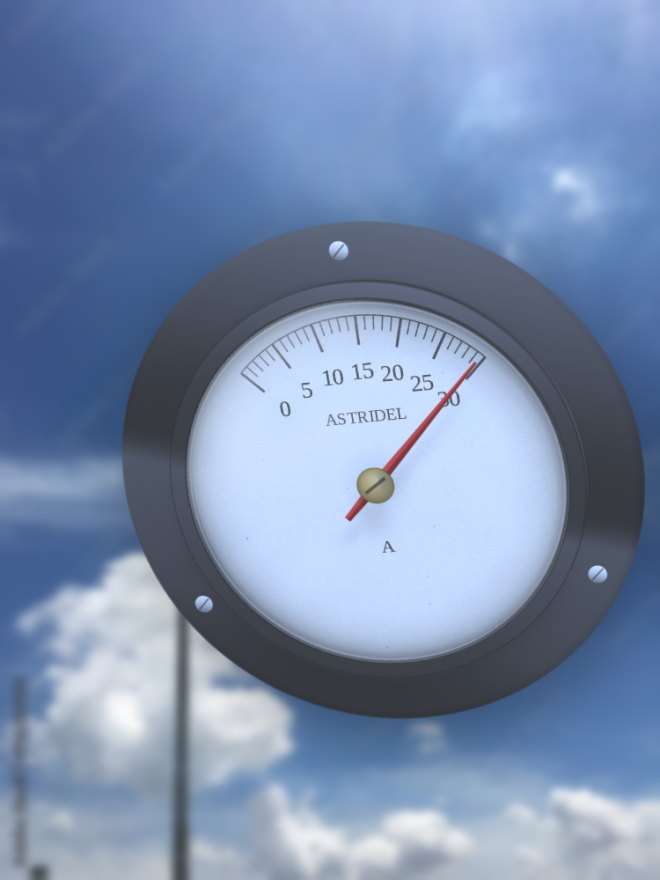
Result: 29.5A
